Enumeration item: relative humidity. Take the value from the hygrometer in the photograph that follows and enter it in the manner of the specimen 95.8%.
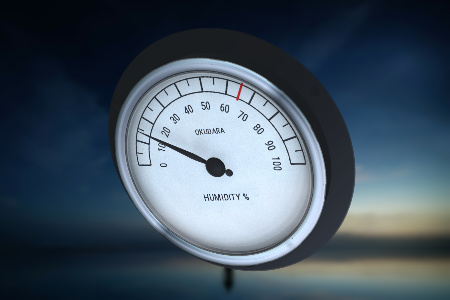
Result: 15%
